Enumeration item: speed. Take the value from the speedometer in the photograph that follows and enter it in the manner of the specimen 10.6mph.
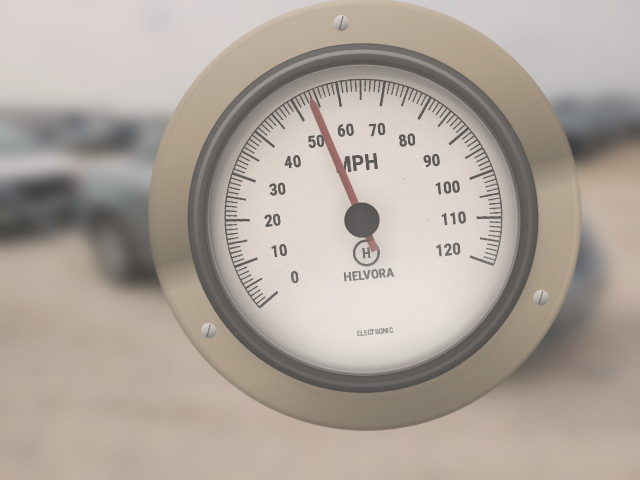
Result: 54mph
